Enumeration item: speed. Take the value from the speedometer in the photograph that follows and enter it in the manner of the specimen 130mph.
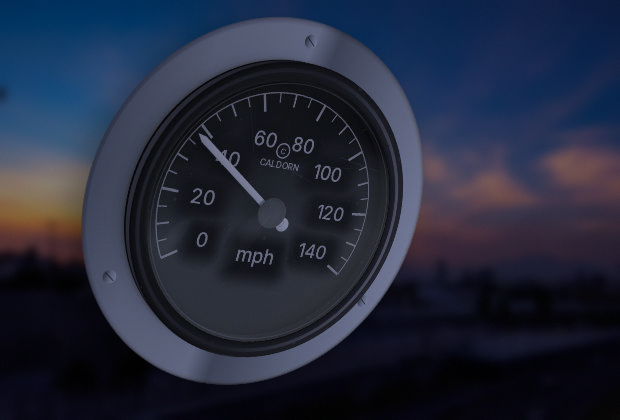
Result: 37.5mph
